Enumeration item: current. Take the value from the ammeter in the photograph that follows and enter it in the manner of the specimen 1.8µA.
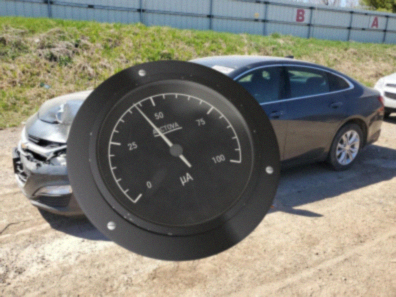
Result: 42.5µA
